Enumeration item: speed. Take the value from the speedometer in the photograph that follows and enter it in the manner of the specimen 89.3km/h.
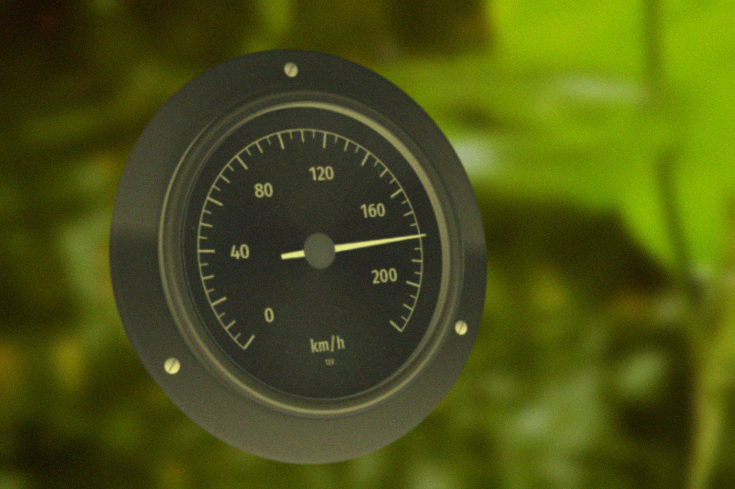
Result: 180km/h
